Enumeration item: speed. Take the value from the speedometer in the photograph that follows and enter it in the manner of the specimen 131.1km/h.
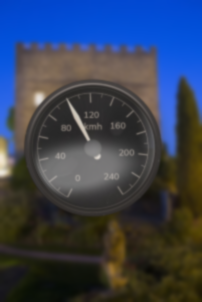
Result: 100km/h
